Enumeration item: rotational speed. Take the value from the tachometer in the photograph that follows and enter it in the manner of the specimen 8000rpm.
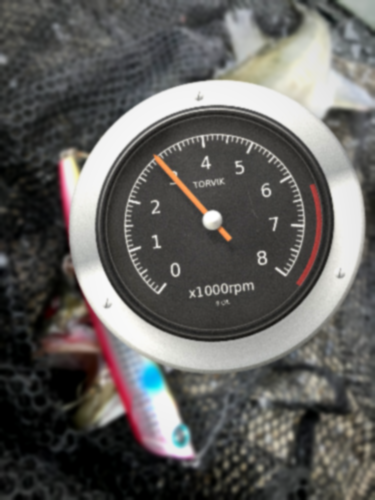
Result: 3000rpm
